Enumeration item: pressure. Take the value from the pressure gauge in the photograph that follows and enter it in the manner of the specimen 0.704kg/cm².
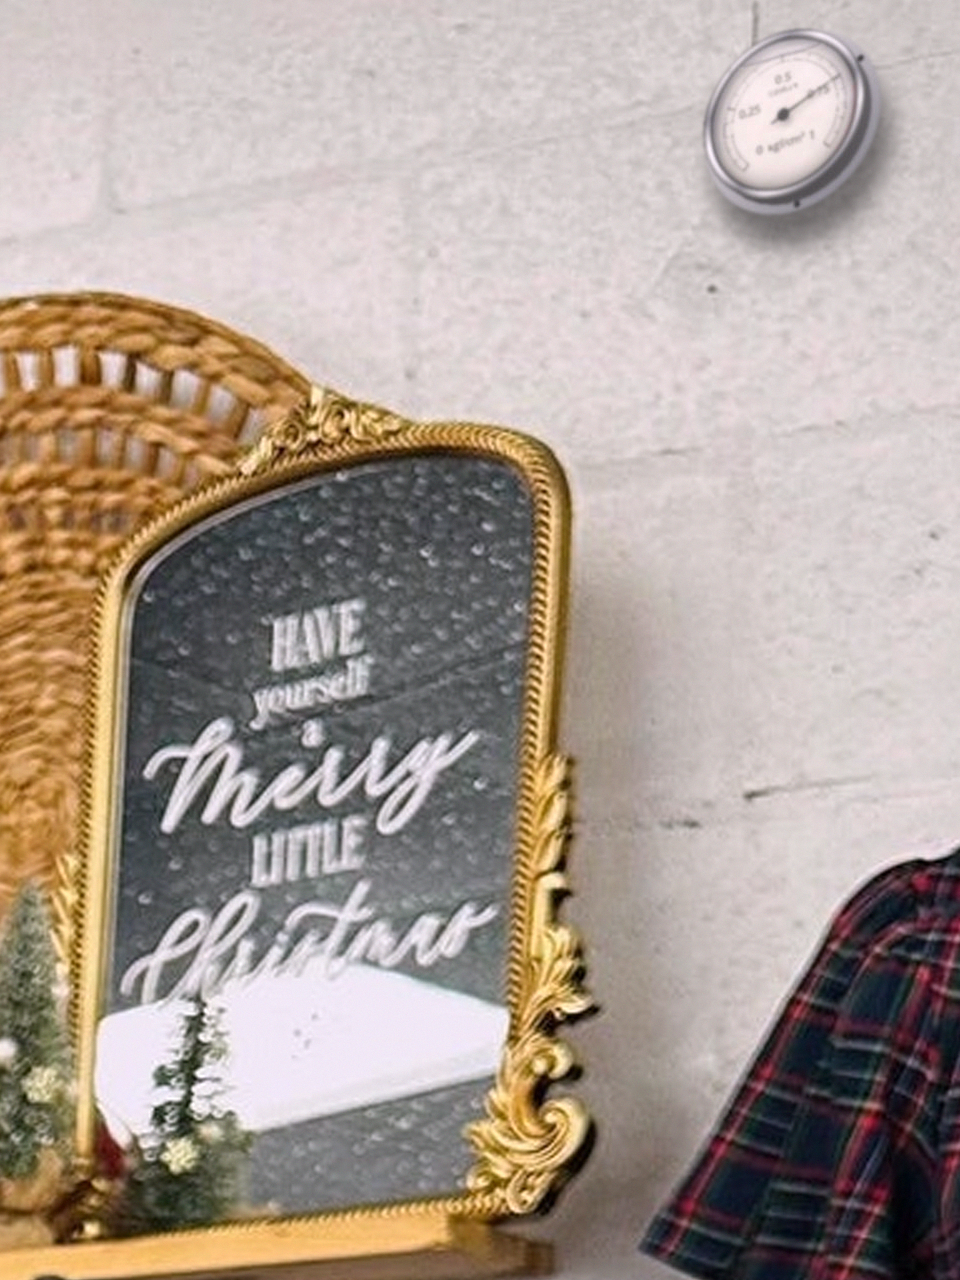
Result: 0.75kg/cm²
